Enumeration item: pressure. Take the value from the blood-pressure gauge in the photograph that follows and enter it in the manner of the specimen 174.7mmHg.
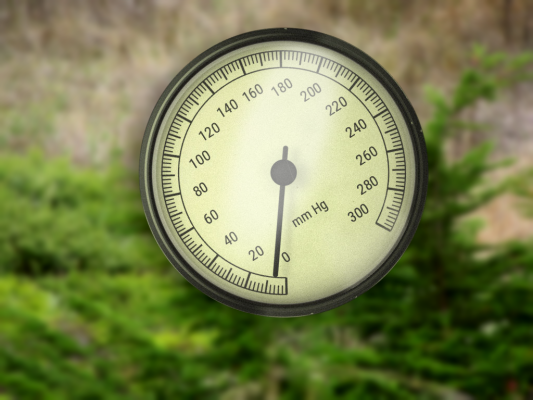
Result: 6mmHg
